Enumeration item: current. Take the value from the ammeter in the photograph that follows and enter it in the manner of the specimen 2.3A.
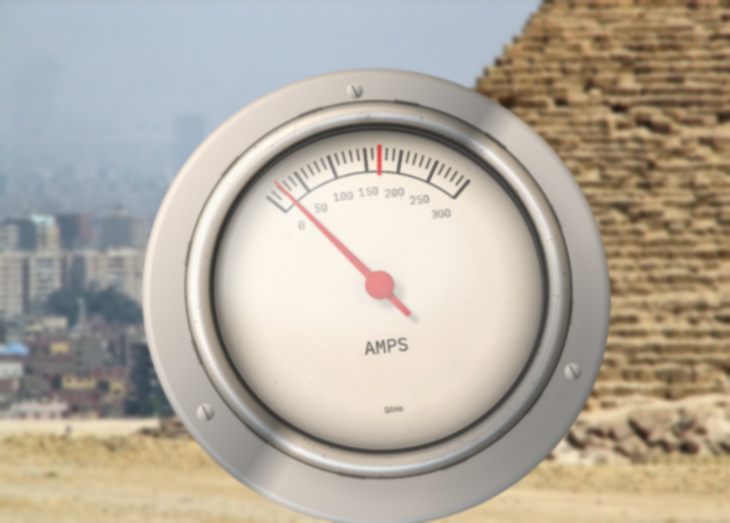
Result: 20A
